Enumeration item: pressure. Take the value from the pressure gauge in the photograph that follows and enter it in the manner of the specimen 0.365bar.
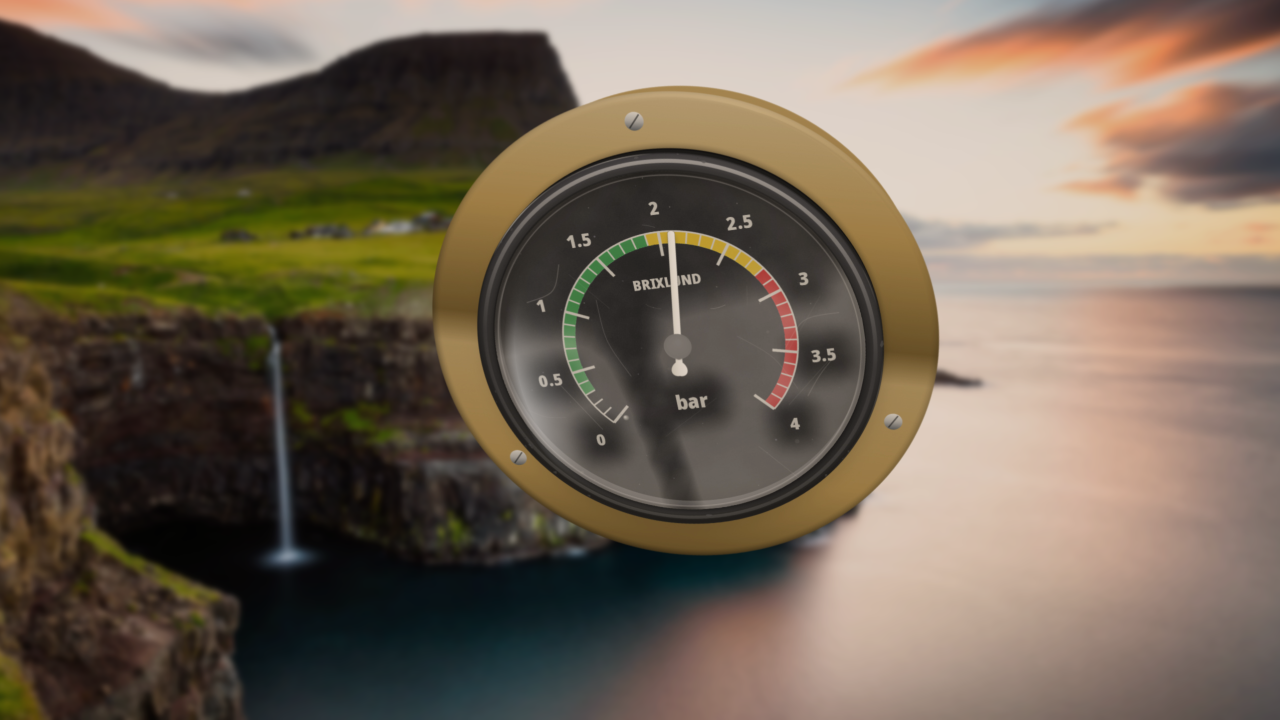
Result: 2.1bar
